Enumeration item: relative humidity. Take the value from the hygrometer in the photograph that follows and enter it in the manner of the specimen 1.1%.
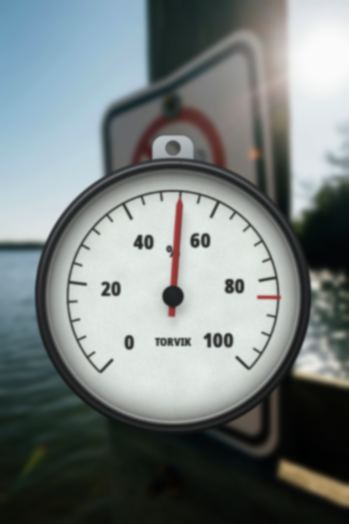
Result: 52%
